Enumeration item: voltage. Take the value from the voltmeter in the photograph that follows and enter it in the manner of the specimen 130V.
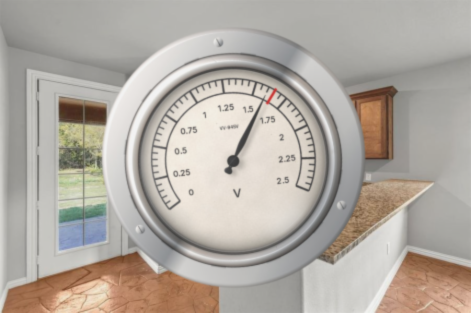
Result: 1.6V
